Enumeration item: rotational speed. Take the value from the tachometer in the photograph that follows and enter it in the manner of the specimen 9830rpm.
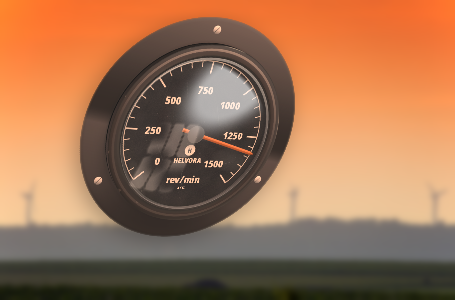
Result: 1325rpm
